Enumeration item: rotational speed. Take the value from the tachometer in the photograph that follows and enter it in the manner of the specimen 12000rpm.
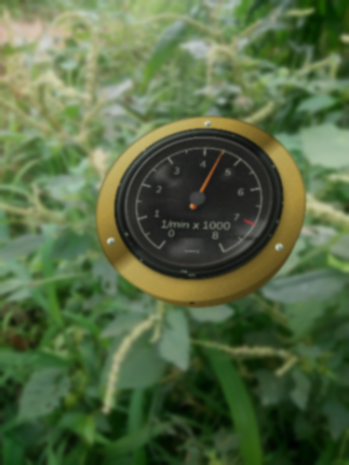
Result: 4500rpm
